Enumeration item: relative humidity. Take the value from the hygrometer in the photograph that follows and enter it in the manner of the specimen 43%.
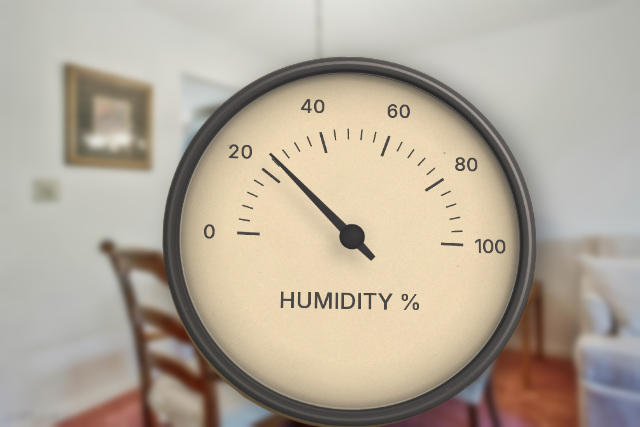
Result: 24%
